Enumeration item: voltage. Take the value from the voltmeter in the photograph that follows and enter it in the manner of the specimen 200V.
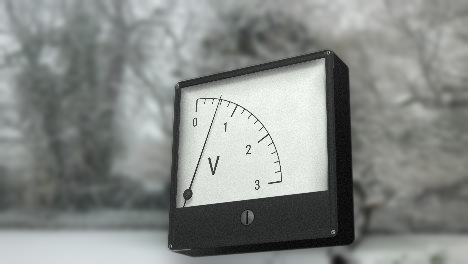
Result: 0.6V
